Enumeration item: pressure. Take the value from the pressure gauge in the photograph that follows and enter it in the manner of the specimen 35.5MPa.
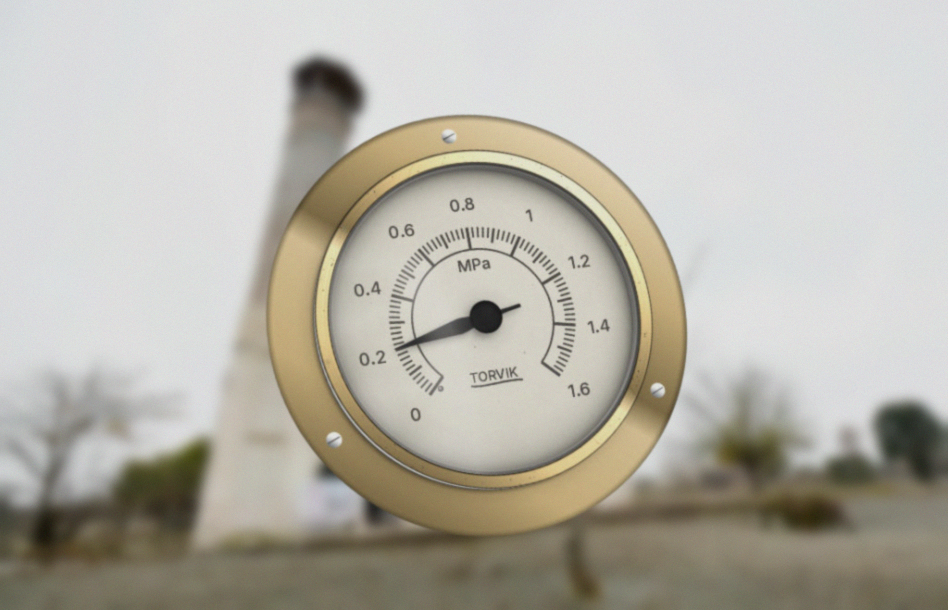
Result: 0.2MPa
